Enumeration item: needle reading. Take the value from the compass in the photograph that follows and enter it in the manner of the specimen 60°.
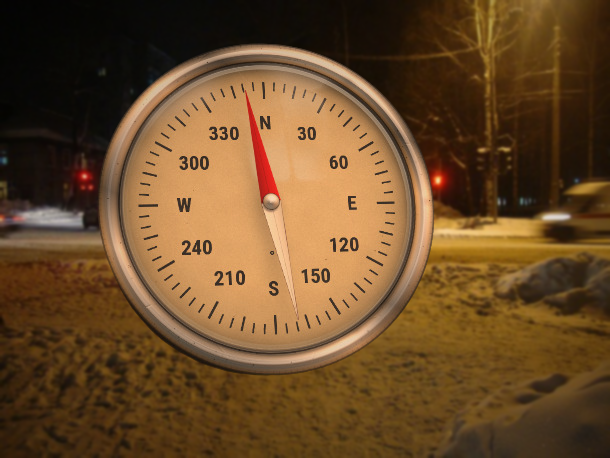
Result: 350°
